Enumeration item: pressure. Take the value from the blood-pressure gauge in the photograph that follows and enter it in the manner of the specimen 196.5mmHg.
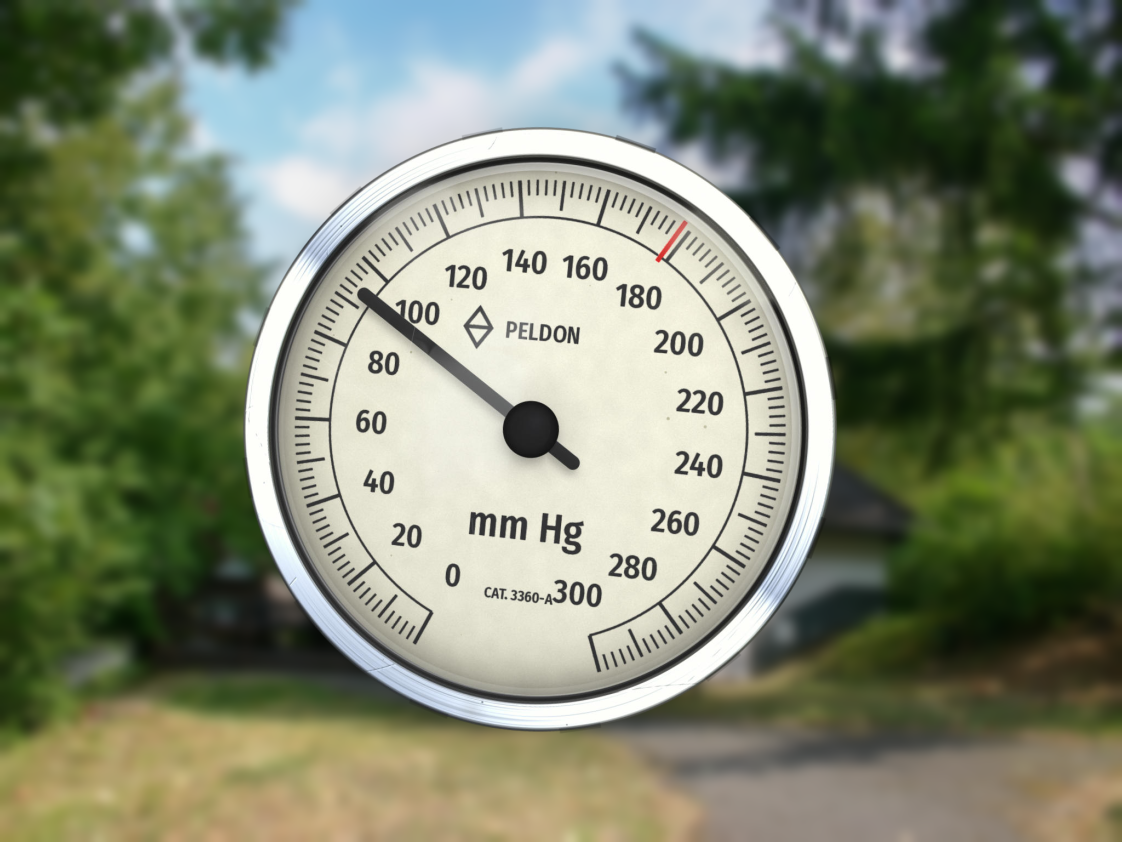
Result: 94mmHg
